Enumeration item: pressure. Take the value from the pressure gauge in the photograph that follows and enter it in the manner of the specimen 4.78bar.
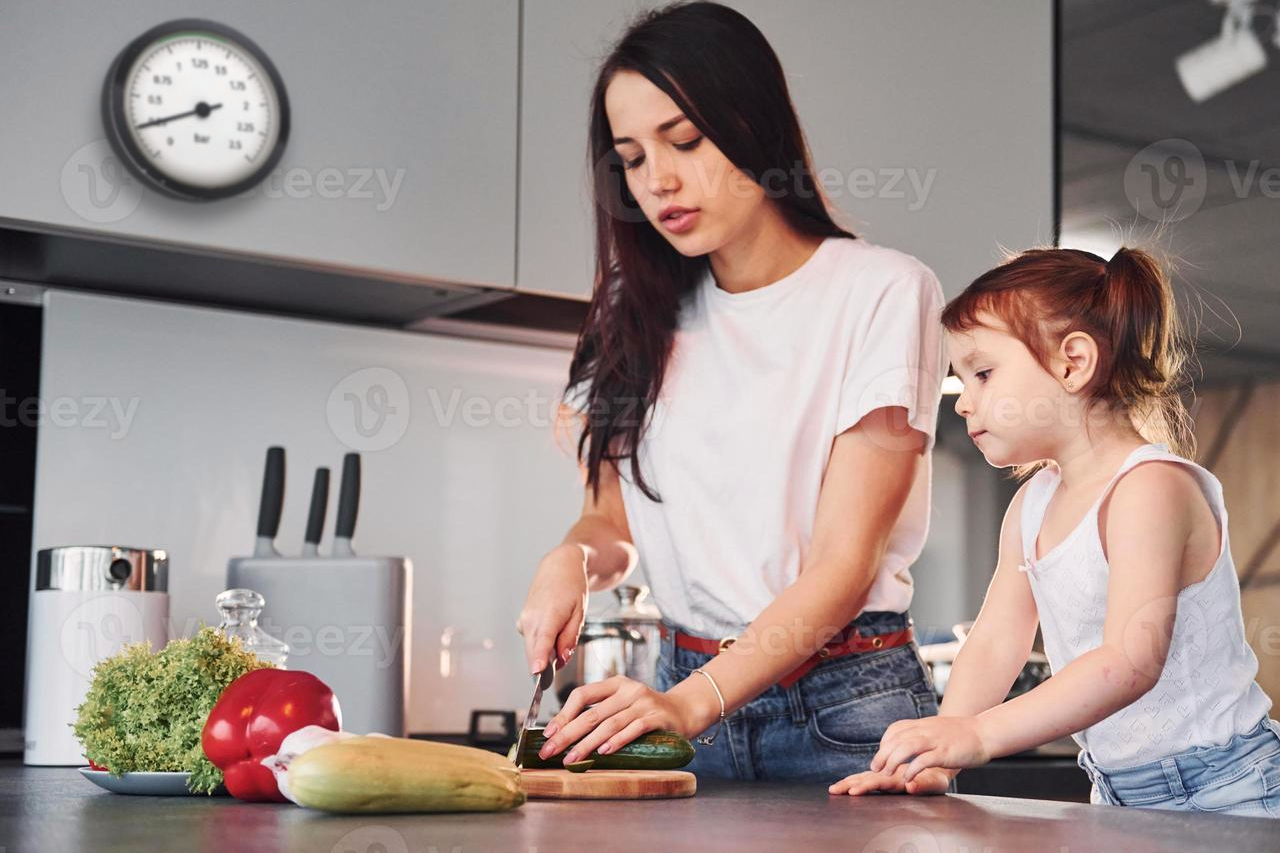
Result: 0.25bar
